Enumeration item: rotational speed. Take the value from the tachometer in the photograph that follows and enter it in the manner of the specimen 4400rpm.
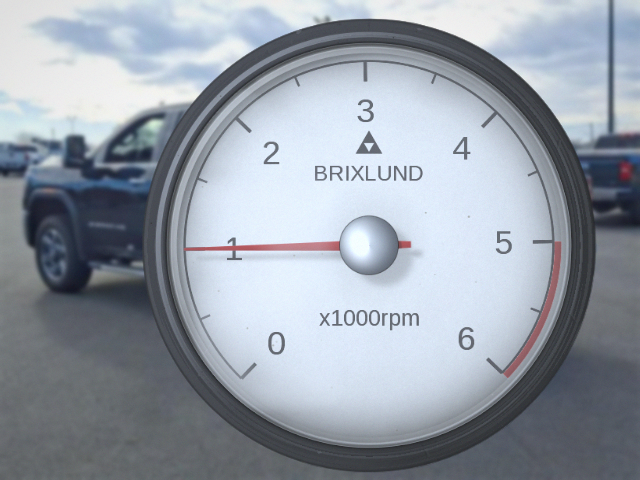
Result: 1000rpm
